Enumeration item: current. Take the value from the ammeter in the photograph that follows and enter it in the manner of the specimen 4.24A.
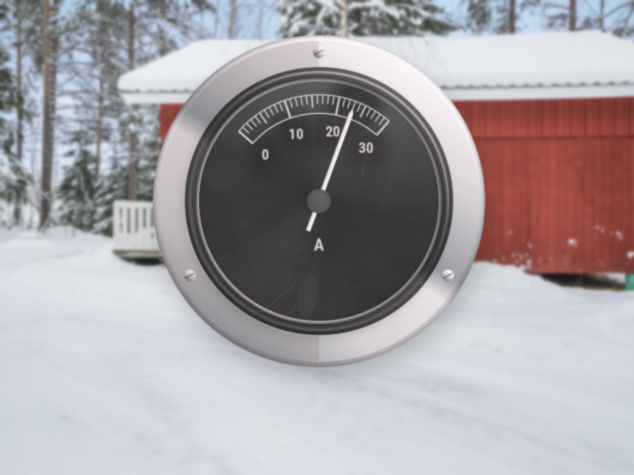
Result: 23A
